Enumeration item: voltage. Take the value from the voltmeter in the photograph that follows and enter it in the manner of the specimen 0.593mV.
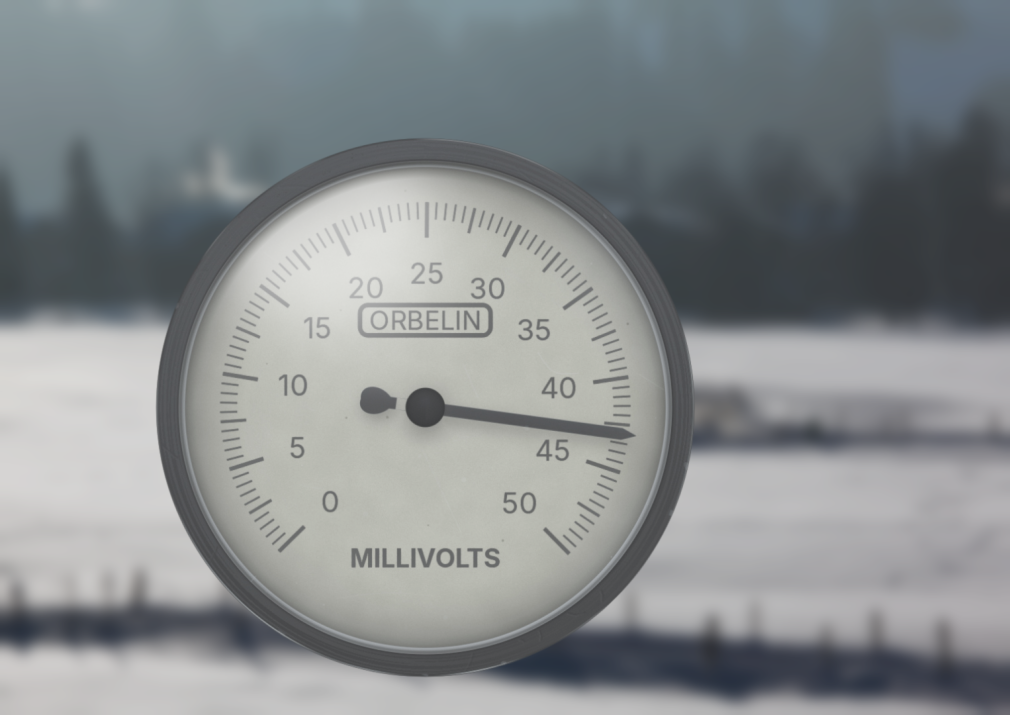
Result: 43mV
